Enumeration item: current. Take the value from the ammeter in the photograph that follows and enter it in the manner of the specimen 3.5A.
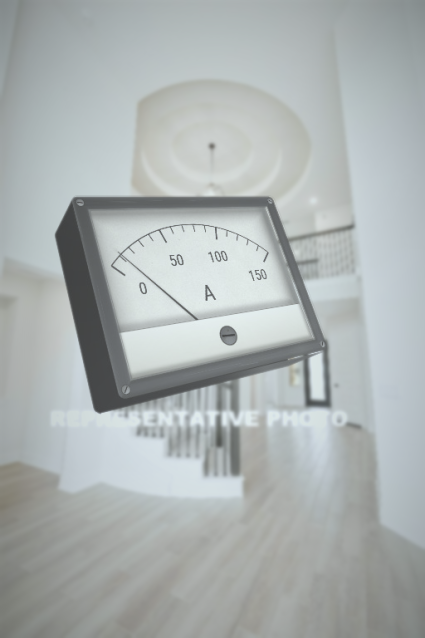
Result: 10A
